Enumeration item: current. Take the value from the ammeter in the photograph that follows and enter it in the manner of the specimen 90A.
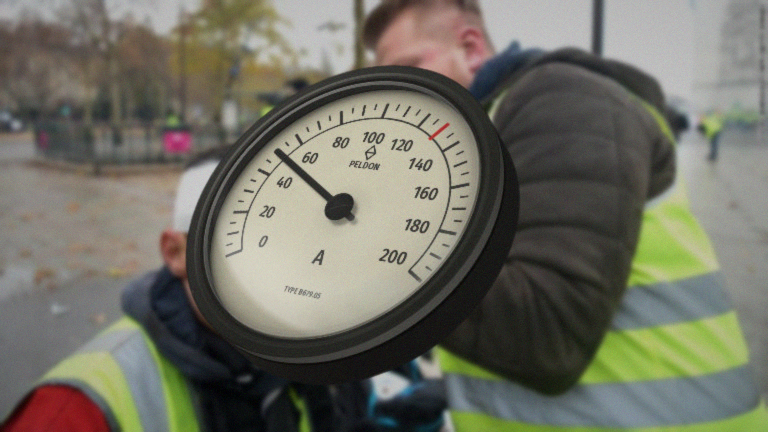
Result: 50A
